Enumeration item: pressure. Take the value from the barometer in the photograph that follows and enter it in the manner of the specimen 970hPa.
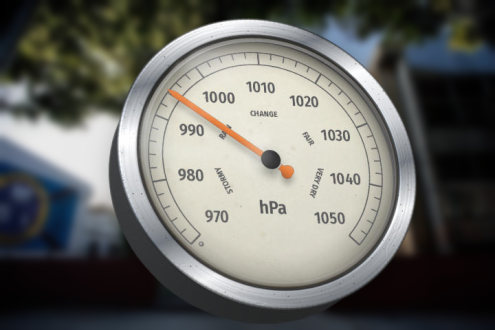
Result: 994hPa
